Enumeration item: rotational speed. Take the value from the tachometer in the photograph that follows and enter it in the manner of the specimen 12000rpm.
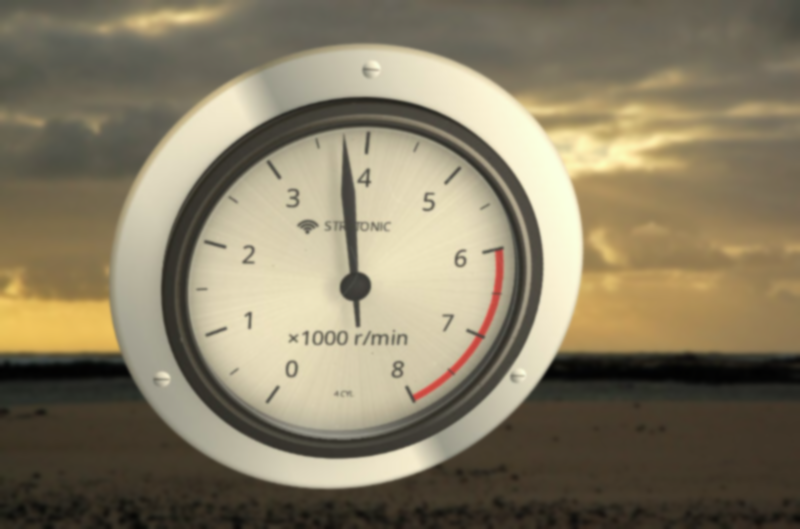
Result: 3750rpm
